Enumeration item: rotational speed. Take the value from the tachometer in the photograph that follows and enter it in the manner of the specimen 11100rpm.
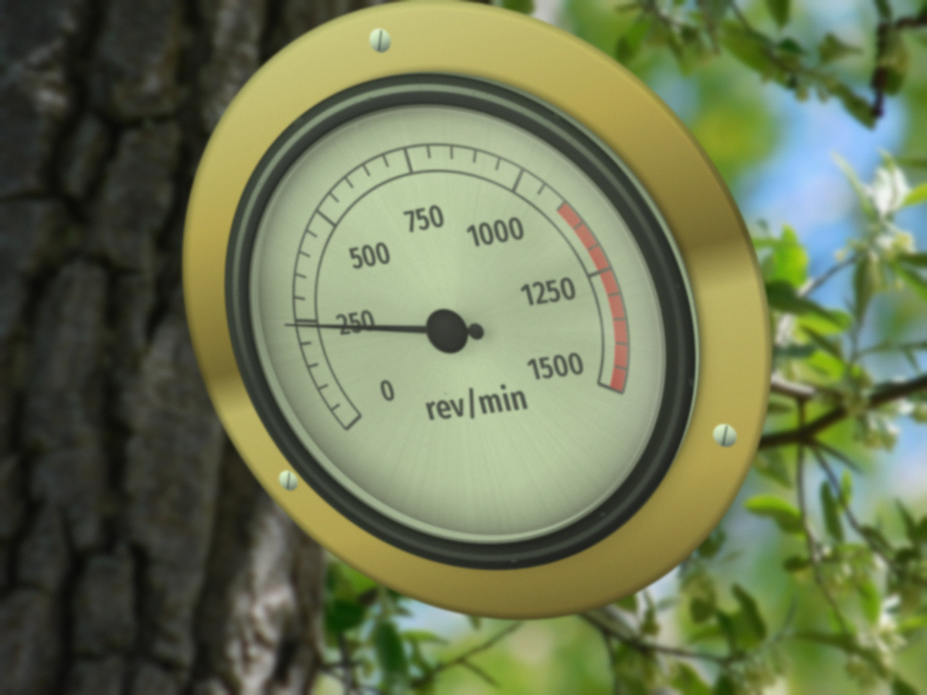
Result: 250rpm
